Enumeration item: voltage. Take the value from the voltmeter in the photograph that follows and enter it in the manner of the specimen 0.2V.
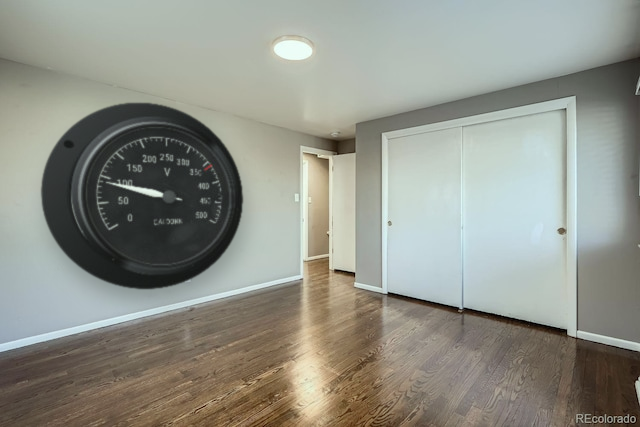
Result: 90V
